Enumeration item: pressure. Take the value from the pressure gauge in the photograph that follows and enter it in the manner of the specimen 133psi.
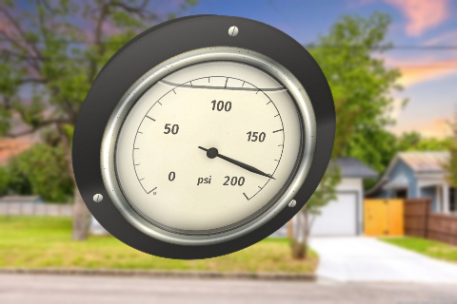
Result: 180psi
